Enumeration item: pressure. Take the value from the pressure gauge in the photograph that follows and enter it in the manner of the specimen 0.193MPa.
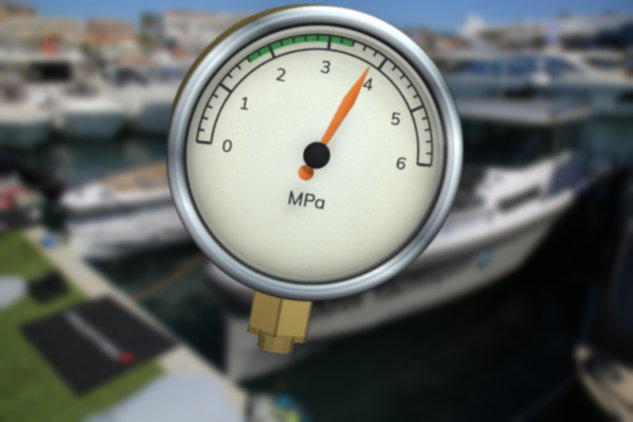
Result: 3.8MPa
